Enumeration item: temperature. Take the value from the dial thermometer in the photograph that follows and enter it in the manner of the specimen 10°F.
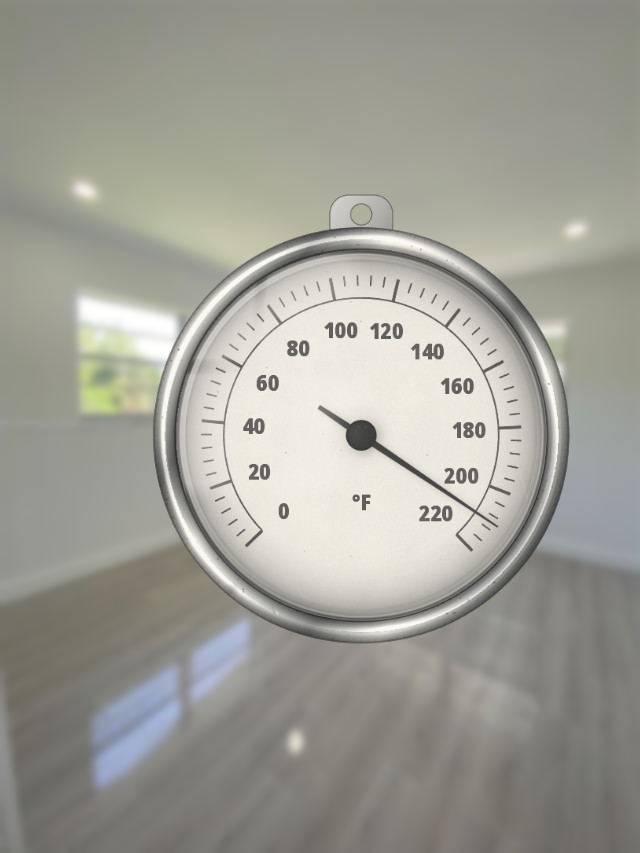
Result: 210°F
